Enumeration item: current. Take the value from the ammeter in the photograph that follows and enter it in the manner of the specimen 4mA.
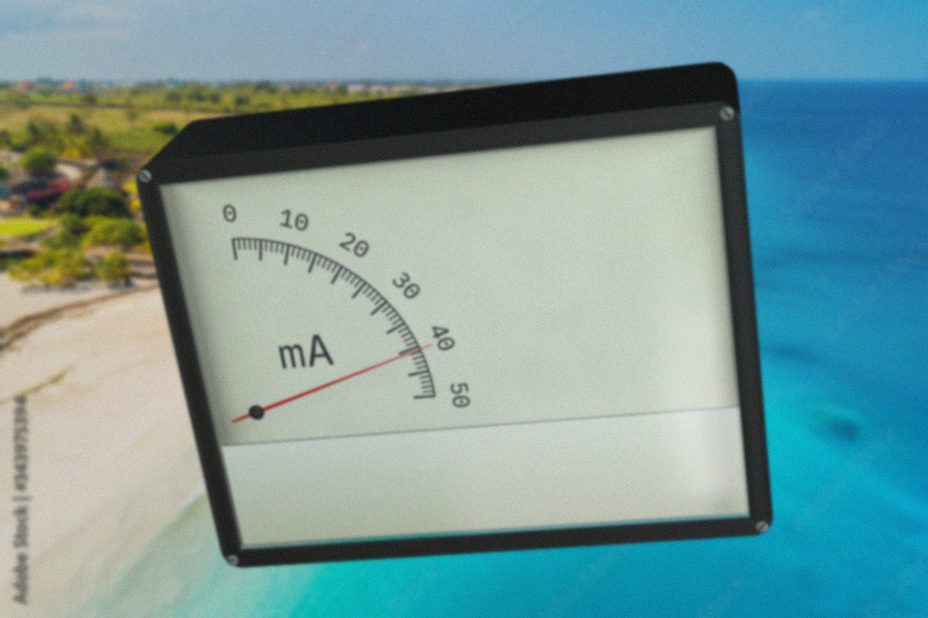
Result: 40mA
